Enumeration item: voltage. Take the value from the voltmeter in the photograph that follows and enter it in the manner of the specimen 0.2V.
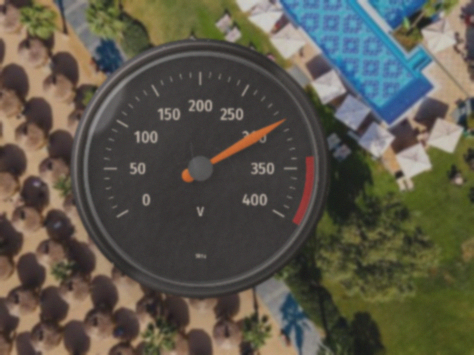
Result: 300V
